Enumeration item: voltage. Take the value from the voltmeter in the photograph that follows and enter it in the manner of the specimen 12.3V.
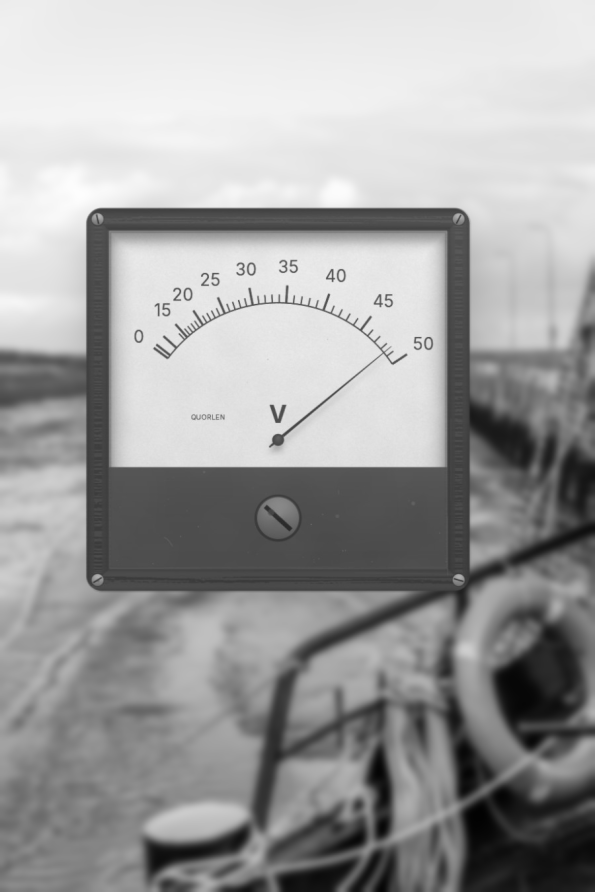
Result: 48.5V
